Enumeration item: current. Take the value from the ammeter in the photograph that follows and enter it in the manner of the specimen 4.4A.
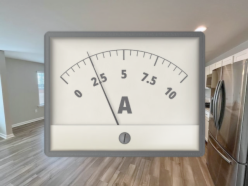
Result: 2.5A
